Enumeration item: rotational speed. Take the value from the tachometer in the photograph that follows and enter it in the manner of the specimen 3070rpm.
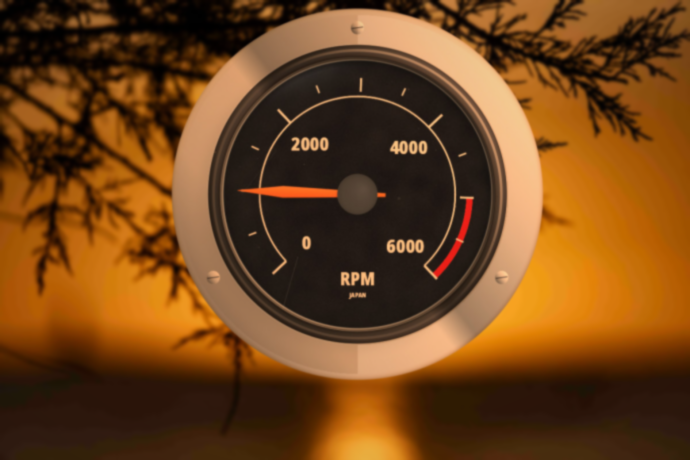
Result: 1000rpm
